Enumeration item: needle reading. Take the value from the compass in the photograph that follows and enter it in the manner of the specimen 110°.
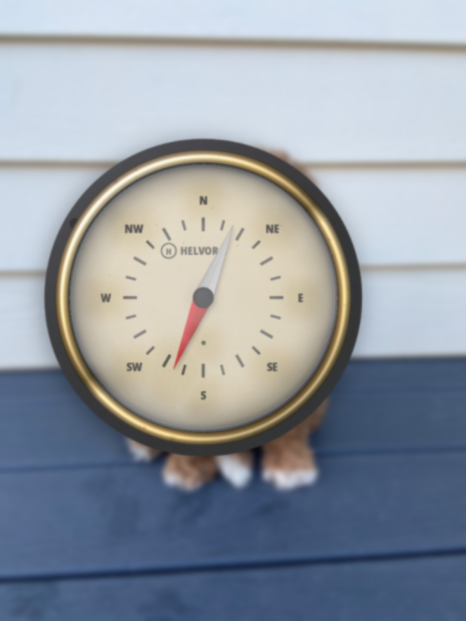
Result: 202.5°
